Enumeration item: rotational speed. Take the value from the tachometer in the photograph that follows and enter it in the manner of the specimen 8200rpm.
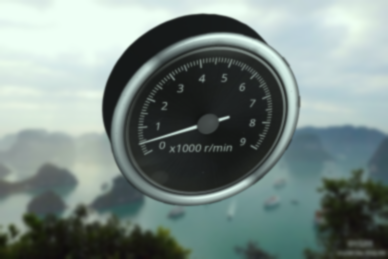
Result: 500rpm
